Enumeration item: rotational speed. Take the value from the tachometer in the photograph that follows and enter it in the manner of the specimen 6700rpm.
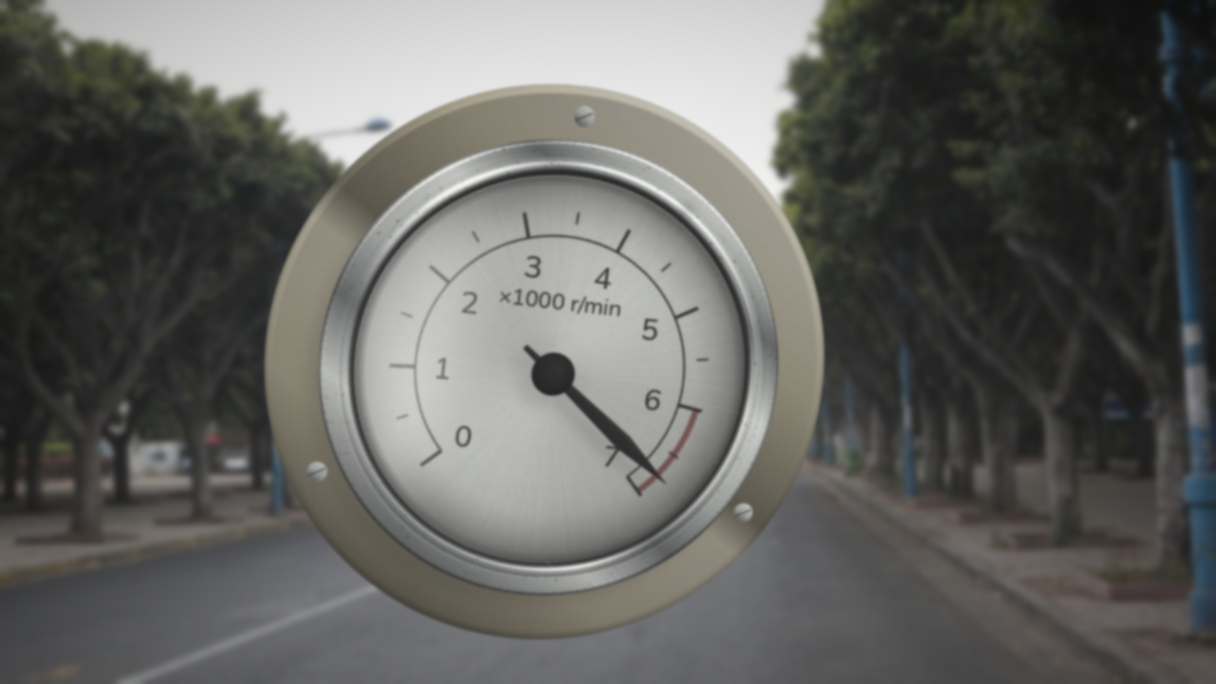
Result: 6750rpm
